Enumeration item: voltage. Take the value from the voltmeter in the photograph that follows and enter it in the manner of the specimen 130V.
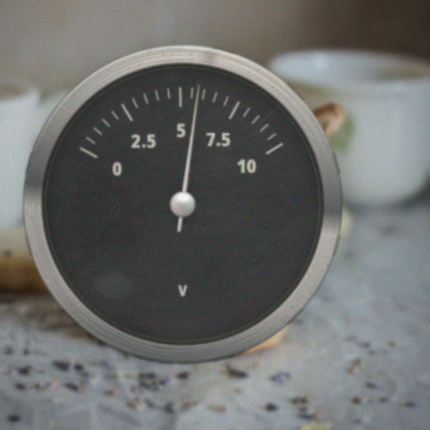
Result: 5.75V
